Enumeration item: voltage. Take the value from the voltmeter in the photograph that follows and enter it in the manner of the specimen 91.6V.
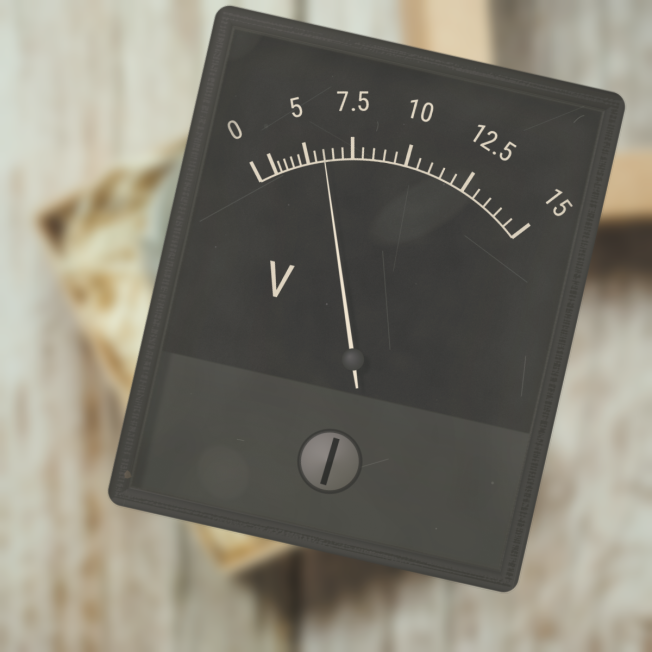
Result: 6V
